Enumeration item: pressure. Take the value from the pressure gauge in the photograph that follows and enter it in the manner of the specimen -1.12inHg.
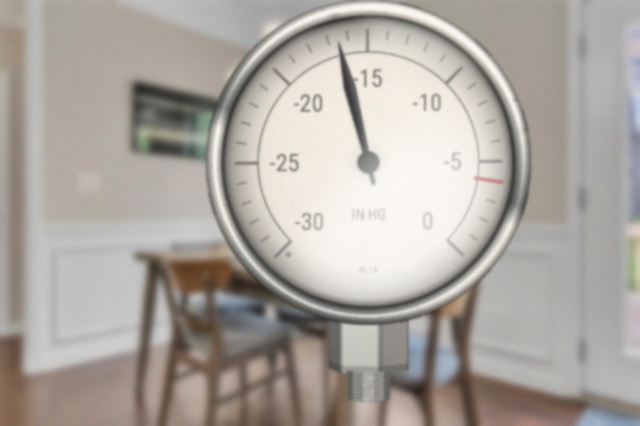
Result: -16.5inHg
